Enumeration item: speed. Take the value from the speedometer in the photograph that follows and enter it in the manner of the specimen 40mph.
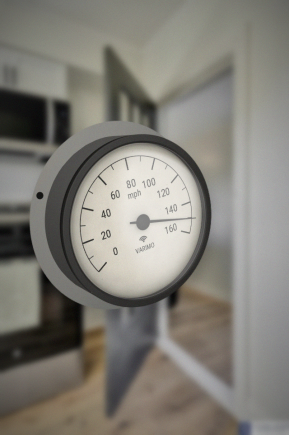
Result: 150mph
